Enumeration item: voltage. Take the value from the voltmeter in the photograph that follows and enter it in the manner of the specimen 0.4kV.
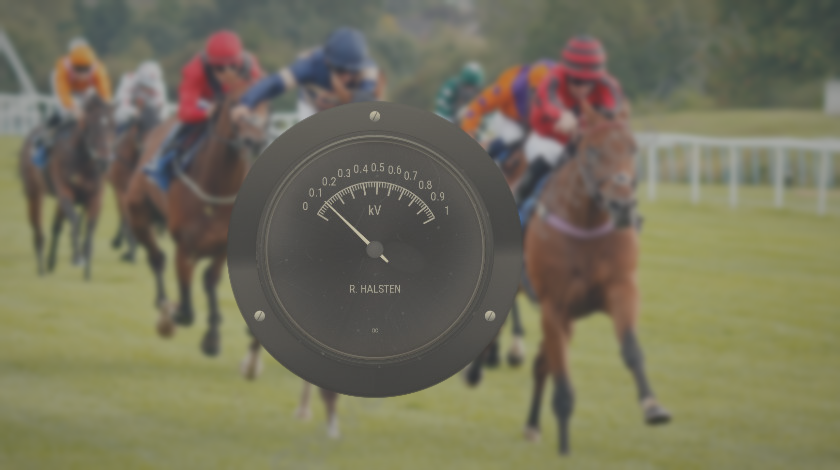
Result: 0.1kV
